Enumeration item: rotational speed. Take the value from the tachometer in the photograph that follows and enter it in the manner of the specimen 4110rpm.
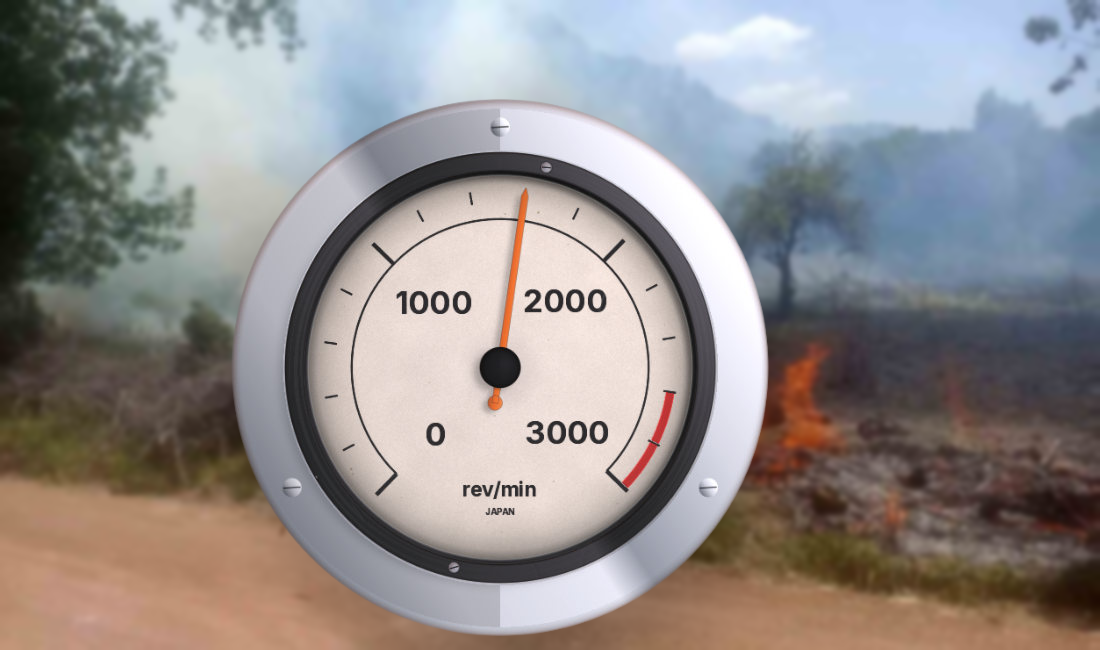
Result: 1600rpm
